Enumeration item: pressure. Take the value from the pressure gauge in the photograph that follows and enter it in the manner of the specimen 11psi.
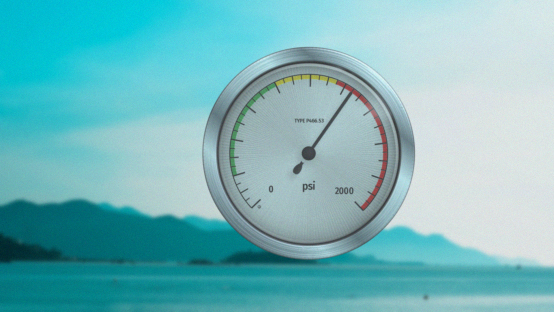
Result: 1250psi
